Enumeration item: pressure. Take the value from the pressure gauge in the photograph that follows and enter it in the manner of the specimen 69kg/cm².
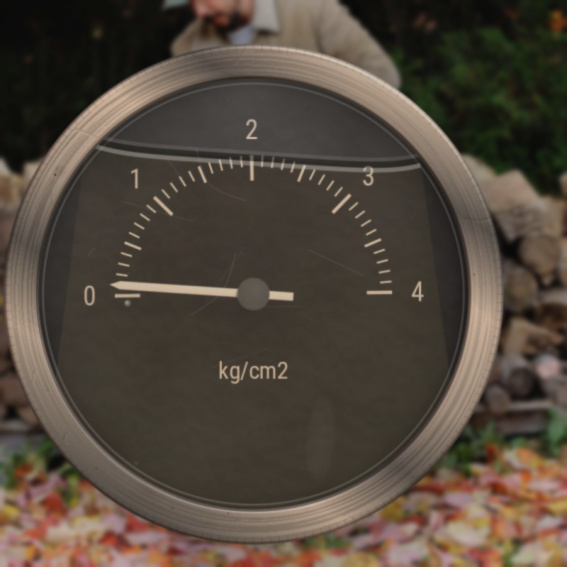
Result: 0.1kg/cm²
